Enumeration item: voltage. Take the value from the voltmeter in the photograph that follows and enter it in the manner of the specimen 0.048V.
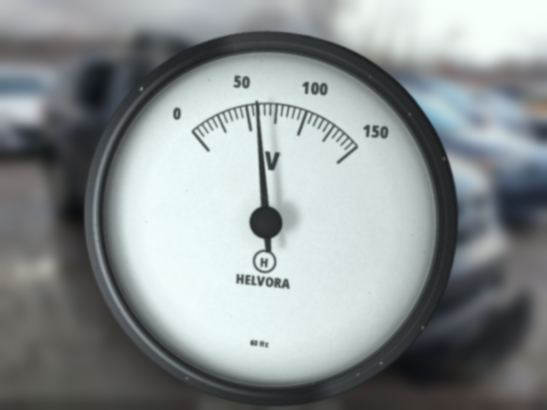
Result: 60V
